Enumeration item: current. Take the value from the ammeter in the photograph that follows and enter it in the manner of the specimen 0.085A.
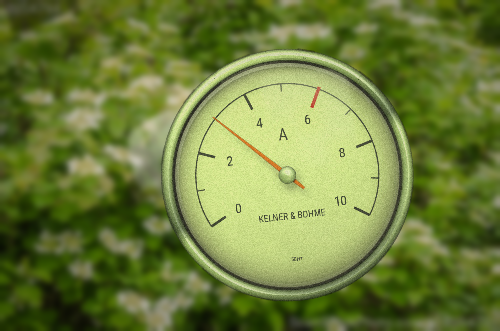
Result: 3A
